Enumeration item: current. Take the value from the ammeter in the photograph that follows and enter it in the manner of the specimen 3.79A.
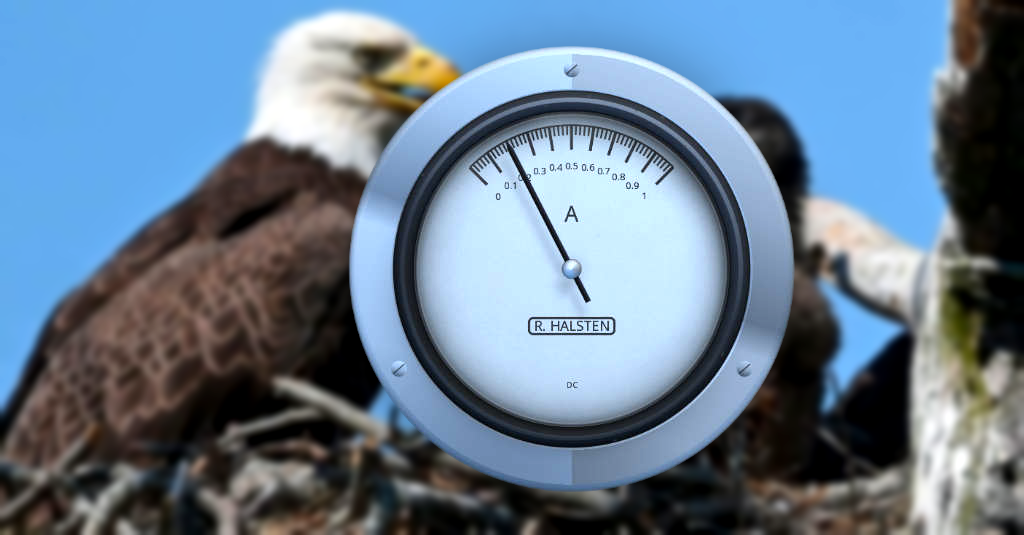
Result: 0.2A
